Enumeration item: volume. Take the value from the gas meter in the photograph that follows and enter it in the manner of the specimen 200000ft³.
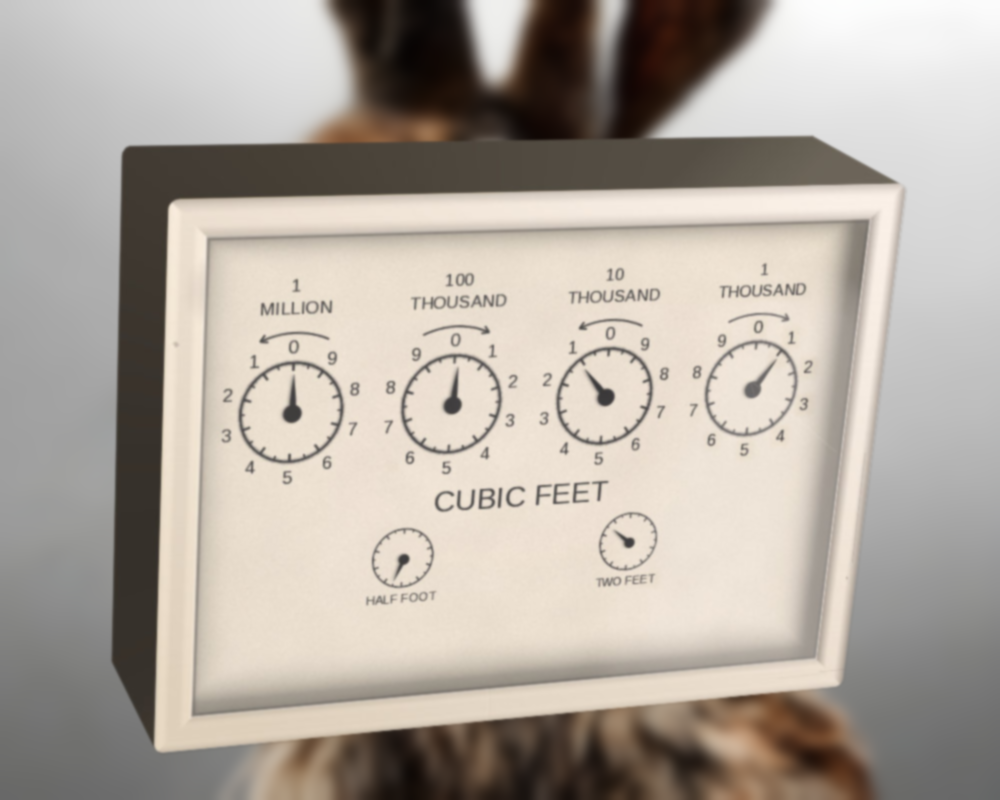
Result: 1100ft³
